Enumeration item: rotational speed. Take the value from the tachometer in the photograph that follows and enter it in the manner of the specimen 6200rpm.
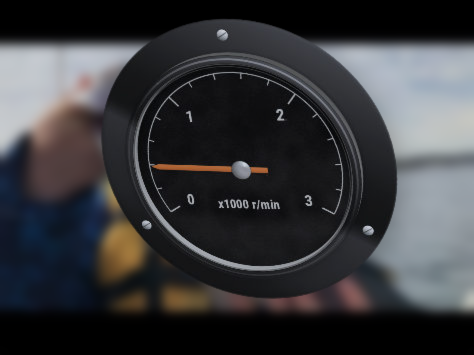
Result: 400rpm
